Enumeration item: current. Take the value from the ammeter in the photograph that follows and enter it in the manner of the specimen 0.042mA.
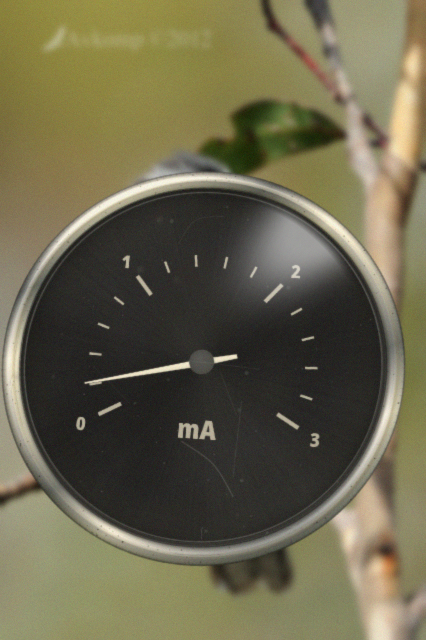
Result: 0.2mA
